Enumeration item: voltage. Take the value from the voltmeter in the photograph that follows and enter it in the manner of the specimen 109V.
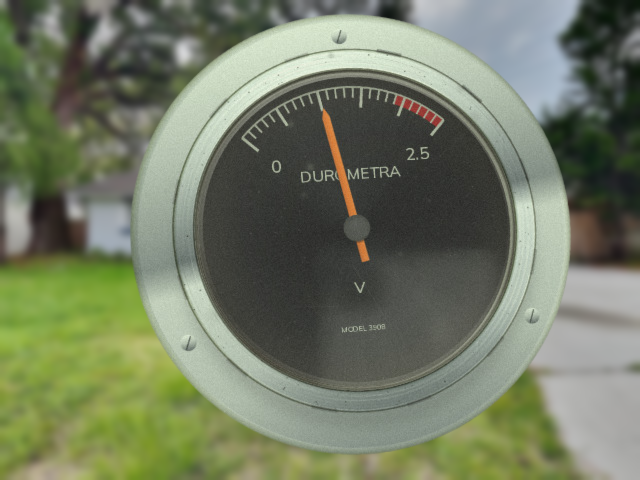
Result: 1V
